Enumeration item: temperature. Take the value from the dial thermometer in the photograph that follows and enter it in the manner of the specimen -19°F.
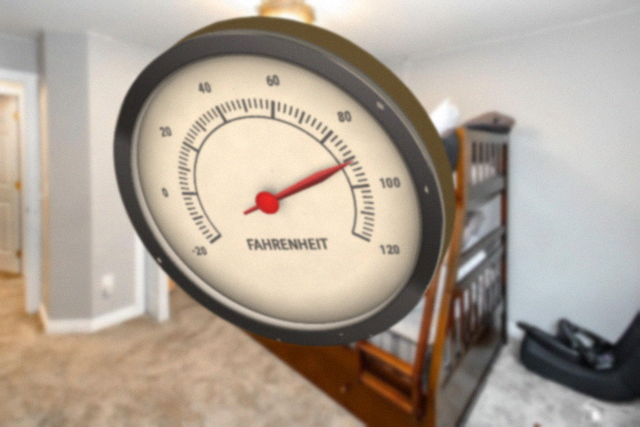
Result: 90°F
